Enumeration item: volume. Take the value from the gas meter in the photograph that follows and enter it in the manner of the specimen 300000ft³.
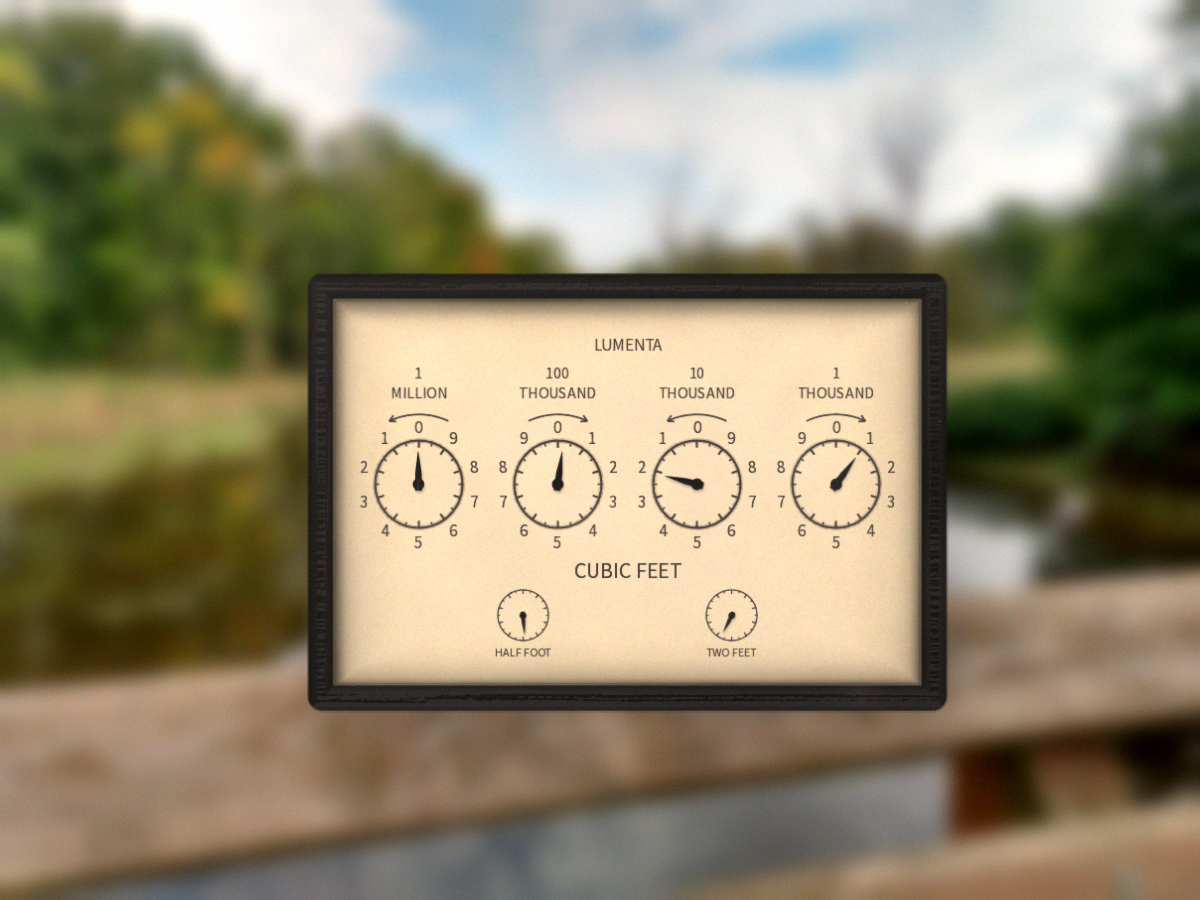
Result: 2100ft³
